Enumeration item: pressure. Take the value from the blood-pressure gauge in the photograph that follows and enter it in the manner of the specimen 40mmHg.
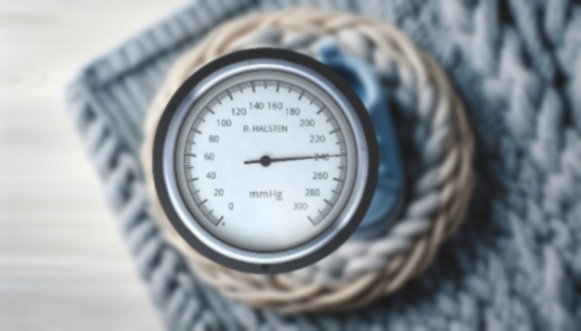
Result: 240mmHg
